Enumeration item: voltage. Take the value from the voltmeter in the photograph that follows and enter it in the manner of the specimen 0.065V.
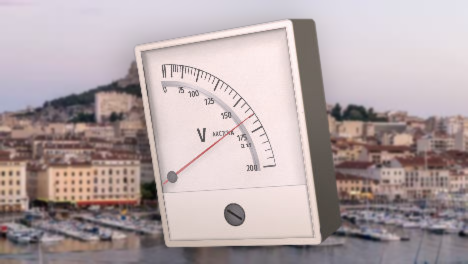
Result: 165V
